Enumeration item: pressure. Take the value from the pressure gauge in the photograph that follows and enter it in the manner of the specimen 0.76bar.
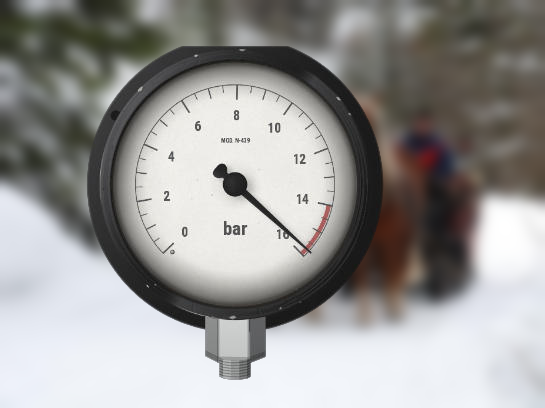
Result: 15.75bar
